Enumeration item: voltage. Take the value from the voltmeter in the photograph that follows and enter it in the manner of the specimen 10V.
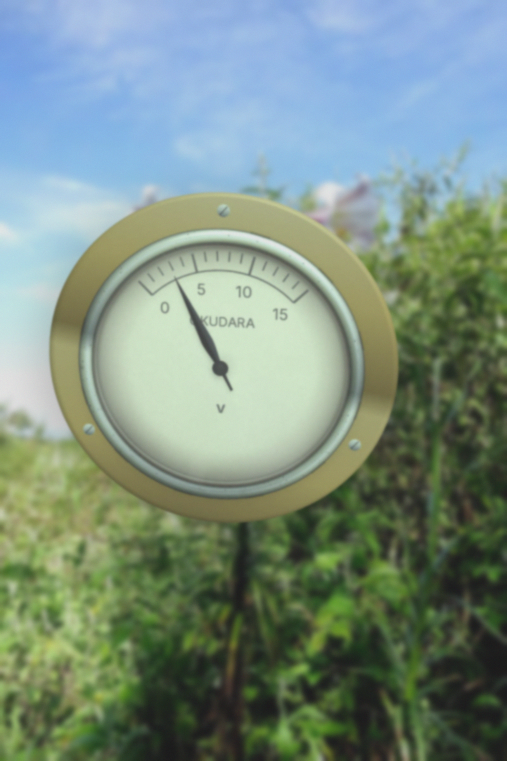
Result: 3V
